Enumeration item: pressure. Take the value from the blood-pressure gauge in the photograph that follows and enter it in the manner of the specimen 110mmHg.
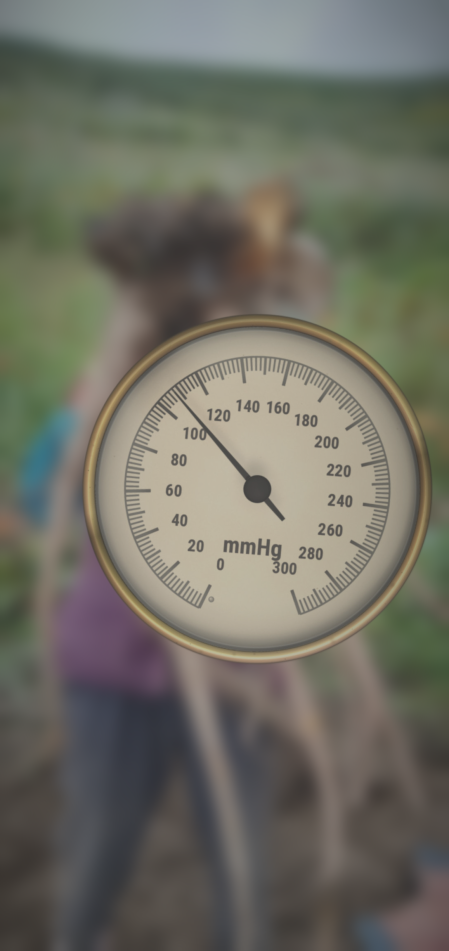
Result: 108mmHg
